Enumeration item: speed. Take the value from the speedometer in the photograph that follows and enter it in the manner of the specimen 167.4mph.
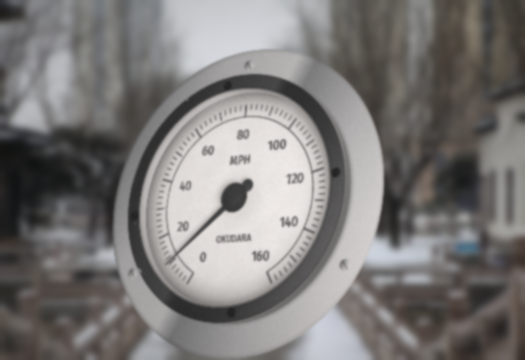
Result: 10mph
